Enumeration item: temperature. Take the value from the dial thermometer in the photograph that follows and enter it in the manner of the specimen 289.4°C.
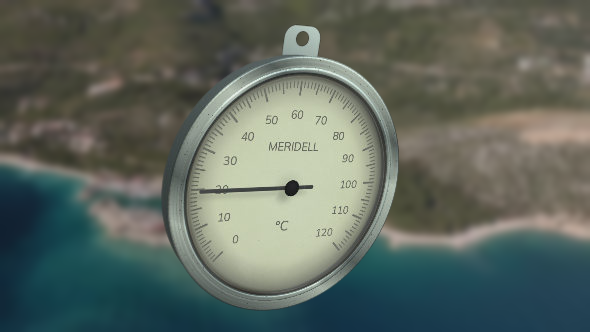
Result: 20°C
